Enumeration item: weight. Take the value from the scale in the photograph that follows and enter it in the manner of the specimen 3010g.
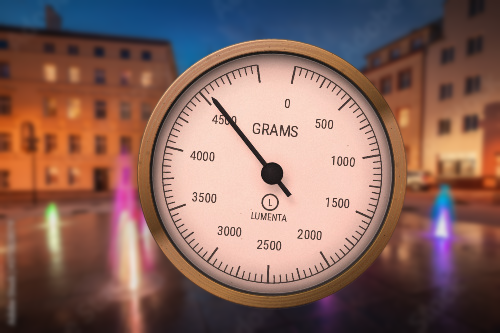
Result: 4550g
